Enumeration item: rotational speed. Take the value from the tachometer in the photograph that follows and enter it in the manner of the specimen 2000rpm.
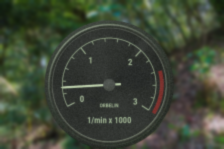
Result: 300rpm
